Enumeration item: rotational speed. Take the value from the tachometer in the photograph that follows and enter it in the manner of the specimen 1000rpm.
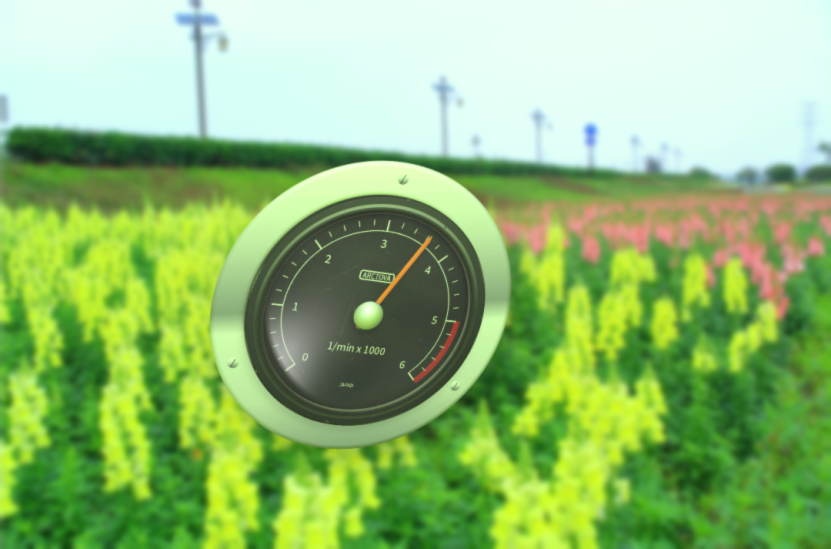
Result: 3600rpm
